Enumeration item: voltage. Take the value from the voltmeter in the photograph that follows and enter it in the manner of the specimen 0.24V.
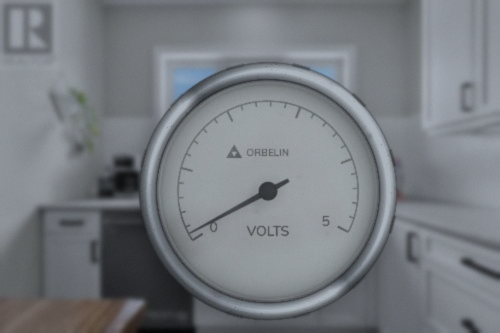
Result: 0.1V
